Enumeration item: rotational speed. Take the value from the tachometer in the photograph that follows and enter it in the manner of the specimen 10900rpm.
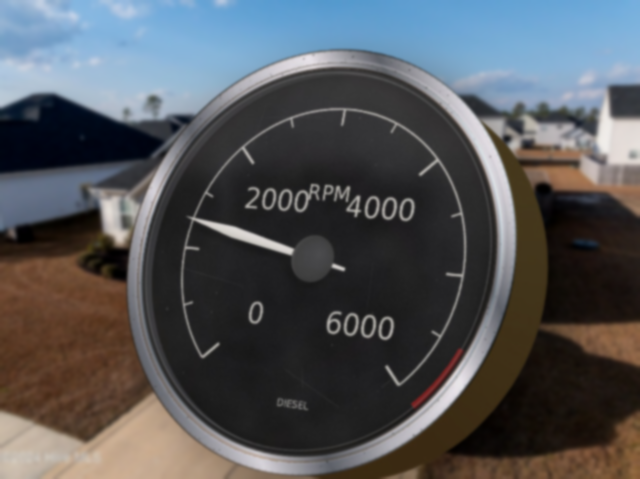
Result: 1250rpm
